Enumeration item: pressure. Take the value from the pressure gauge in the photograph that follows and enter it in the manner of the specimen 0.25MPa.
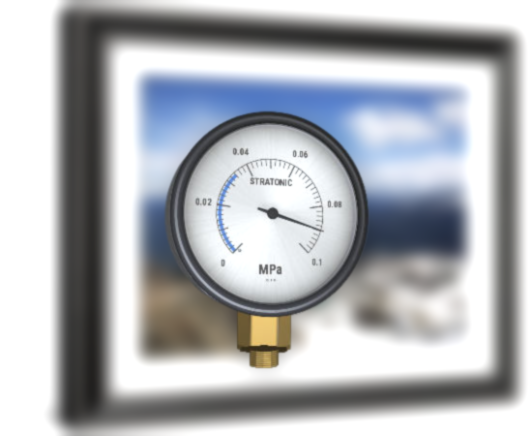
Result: 0.09MPa
